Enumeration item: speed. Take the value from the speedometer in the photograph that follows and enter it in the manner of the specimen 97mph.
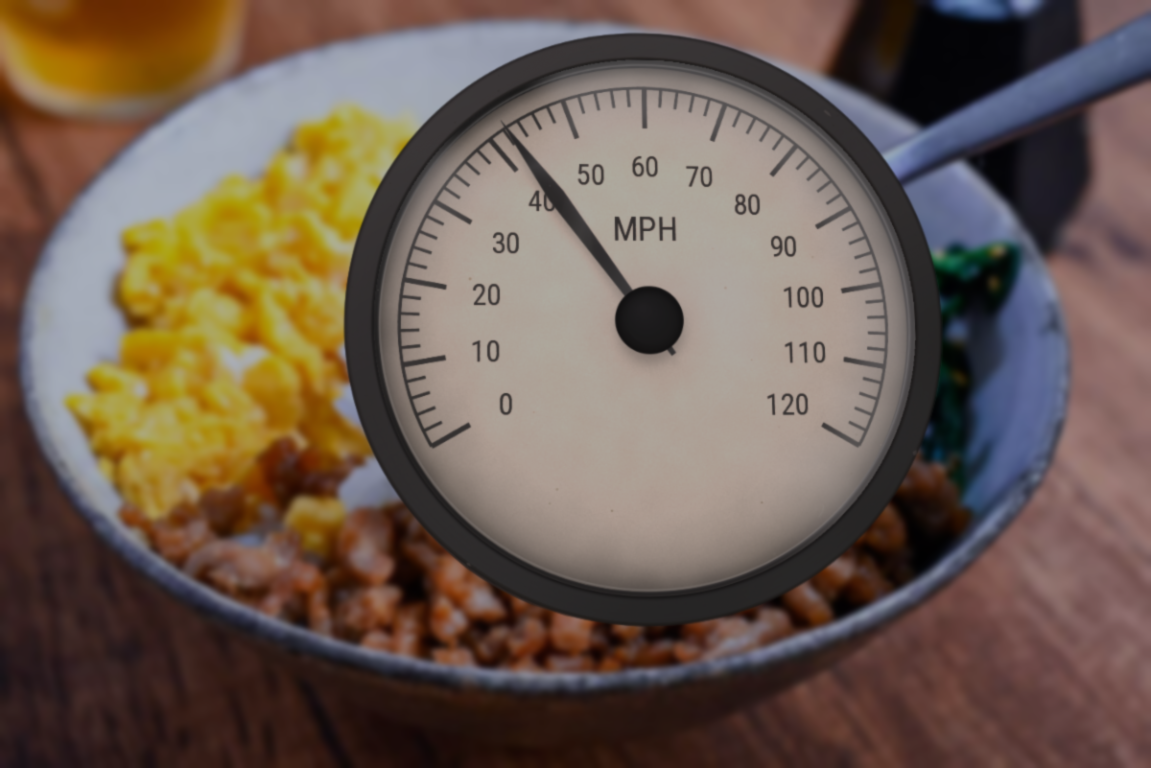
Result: 42mph
